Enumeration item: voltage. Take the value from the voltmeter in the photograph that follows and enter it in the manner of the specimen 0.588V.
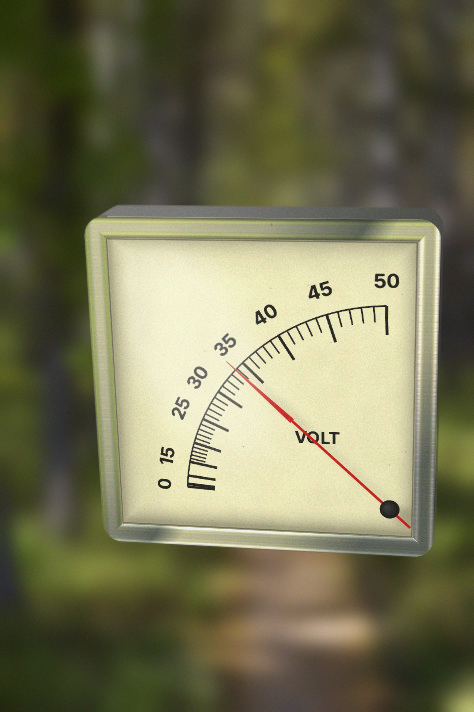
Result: 34V
